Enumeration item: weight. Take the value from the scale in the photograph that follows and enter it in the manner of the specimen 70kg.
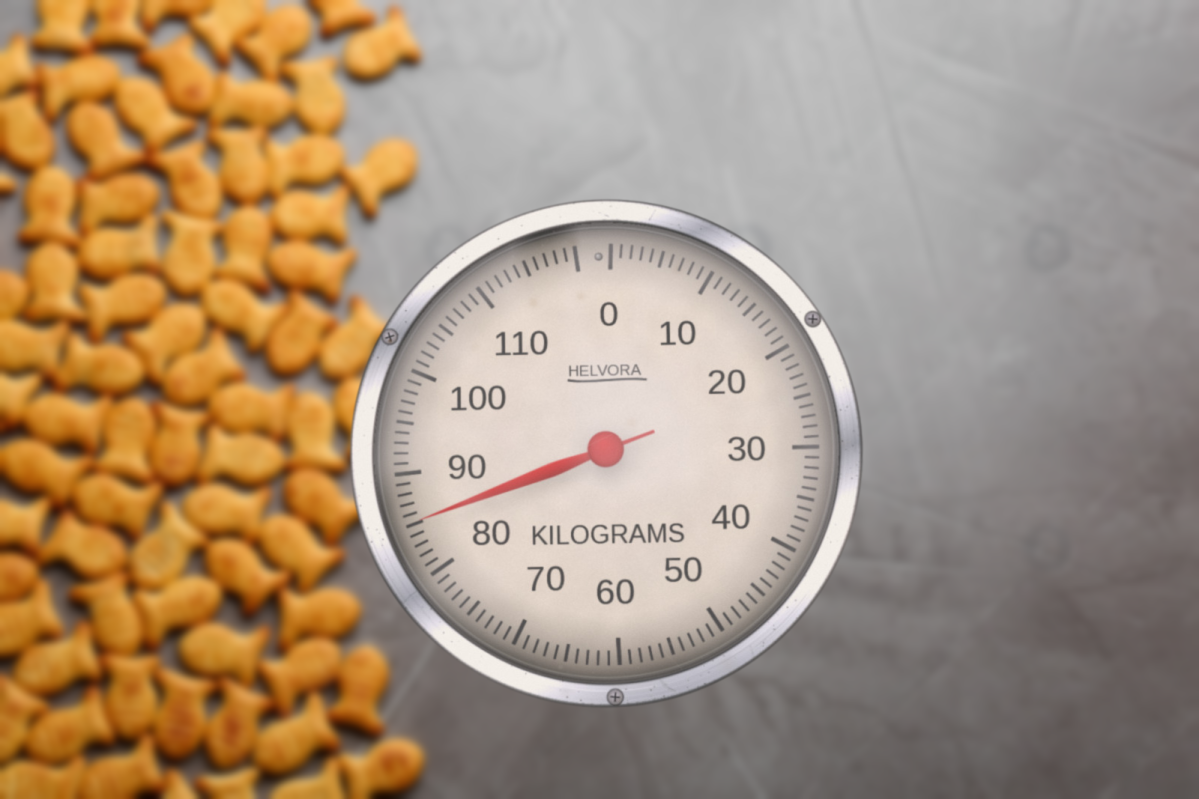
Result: 85kg
